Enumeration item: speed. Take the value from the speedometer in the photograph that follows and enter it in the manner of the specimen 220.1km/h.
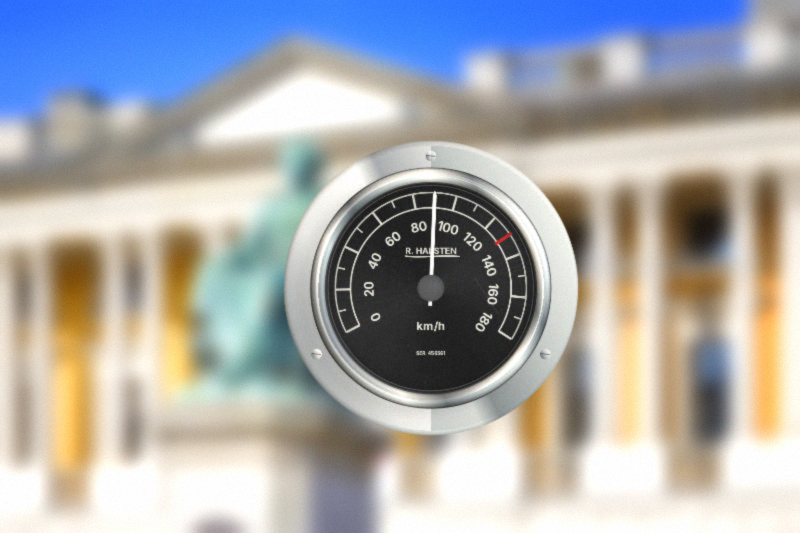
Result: 90km/h
